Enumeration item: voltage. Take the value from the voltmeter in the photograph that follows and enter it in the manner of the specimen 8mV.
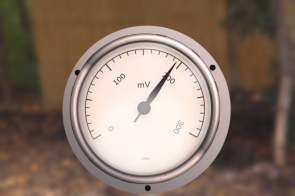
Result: 195mV
